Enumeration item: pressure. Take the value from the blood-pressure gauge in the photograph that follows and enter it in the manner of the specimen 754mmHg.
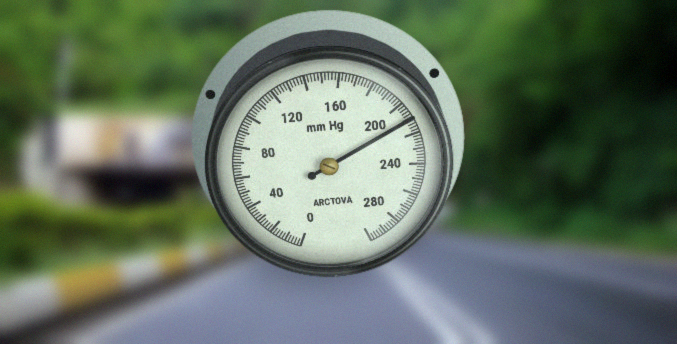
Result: 210mmHg
